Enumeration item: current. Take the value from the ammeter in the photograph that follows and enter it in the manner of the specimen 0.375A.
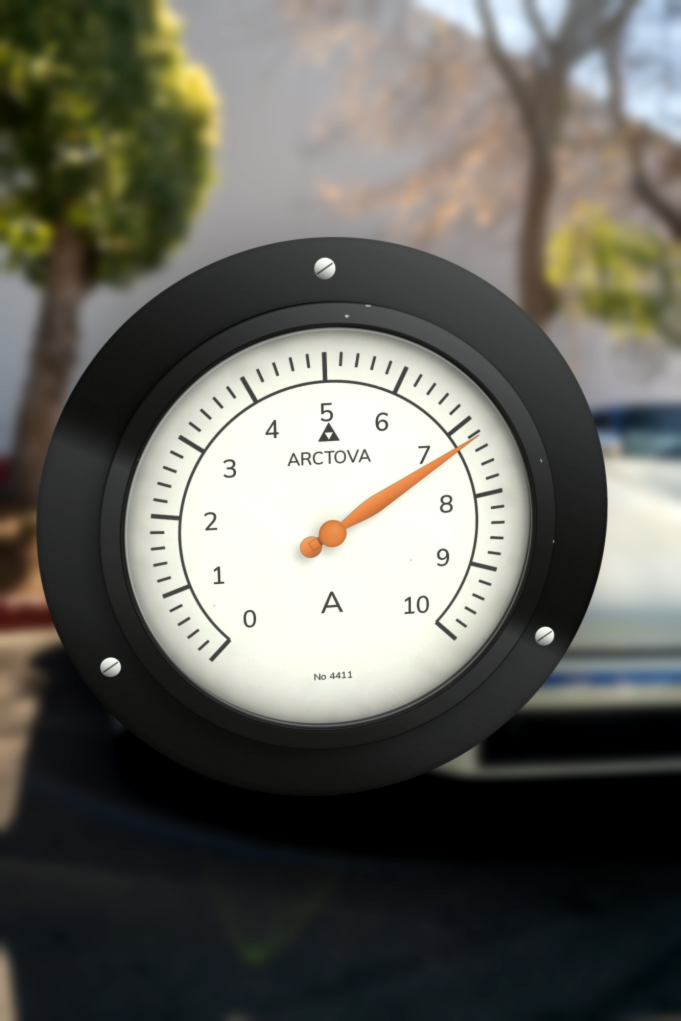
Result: 7.2A
